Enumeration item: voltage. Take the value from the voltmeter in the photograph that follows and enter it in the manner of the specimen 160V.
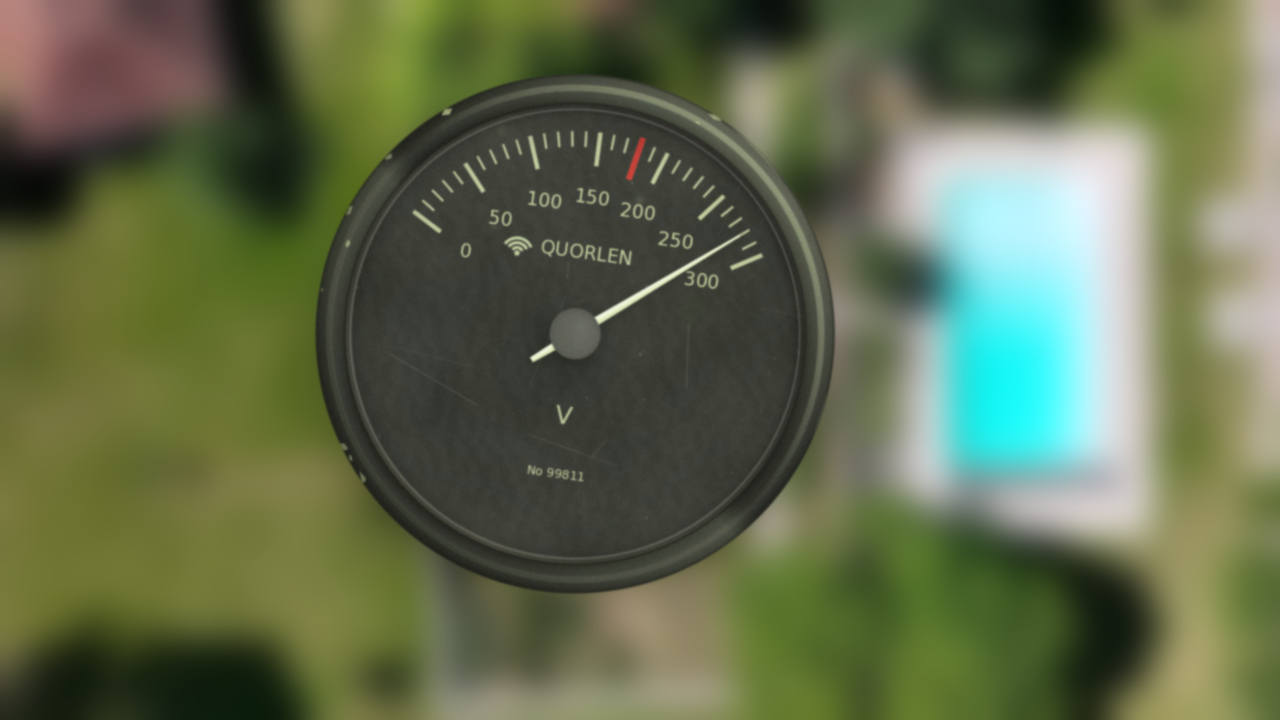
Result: 280V
